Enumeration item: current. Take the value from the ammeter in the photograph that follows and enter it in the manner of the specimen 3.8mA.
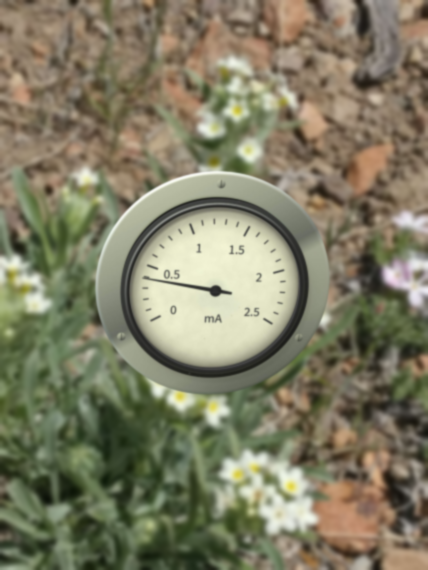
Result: 0.4mA
